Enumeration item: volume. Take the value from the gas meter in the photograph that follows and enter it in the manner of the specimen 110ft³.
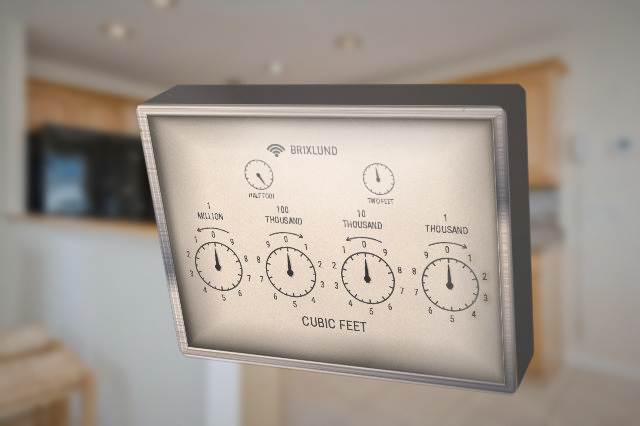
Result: 0ft³
